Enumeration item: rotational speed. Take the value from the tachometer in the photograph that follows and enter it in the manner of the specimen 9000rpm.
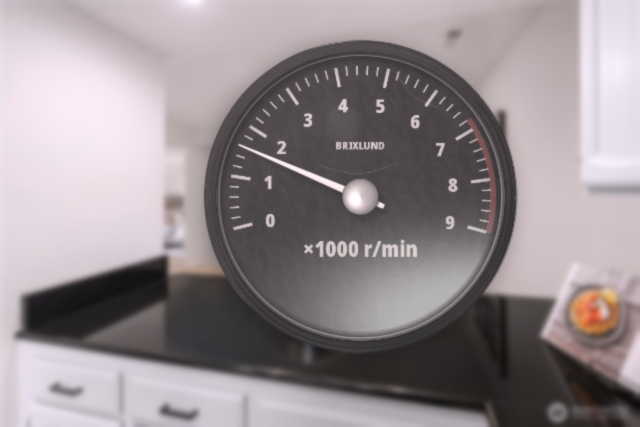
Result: 1600rpm
